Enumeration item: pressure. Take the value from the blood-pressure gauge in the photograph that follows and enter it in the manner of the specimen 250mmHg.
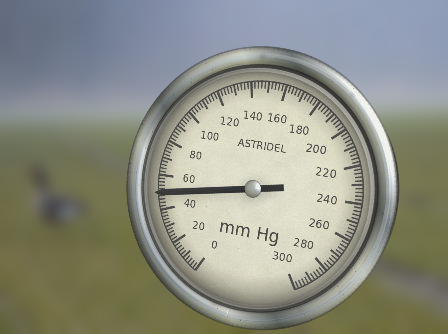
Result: 50mmHg
